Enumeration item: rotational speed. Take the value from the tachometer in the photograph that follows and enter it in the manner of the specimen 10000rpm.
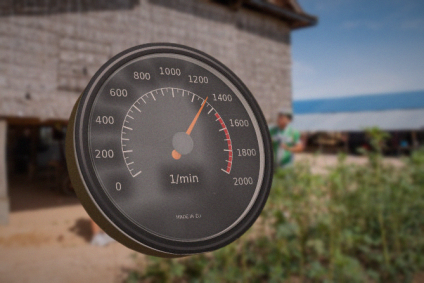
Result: 1300rpm
